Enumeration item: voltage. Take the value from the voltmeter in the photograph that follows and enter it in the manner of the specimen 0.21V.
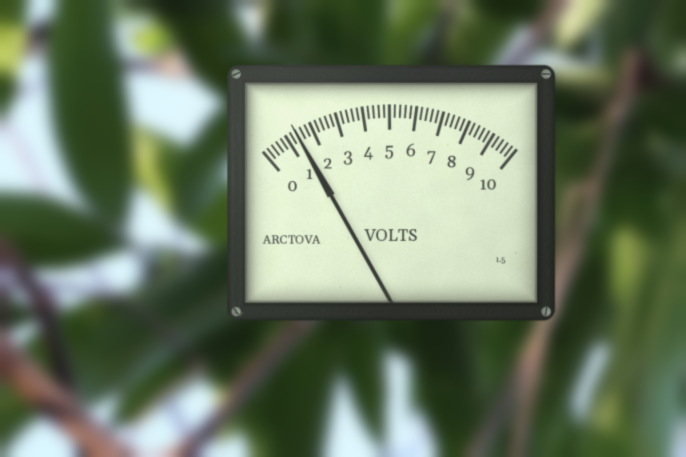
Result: 1.4V
